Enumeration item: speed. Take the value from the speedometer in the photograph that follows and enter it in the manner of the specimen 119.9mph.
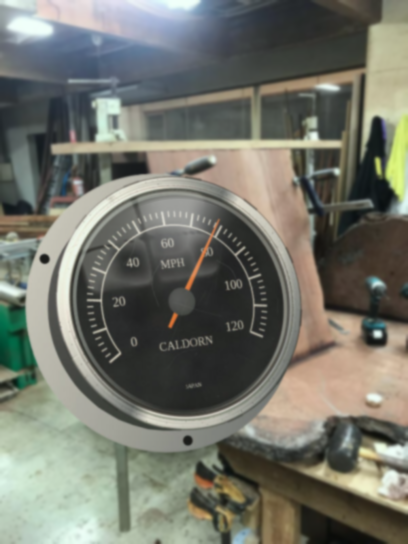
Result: 78mph
